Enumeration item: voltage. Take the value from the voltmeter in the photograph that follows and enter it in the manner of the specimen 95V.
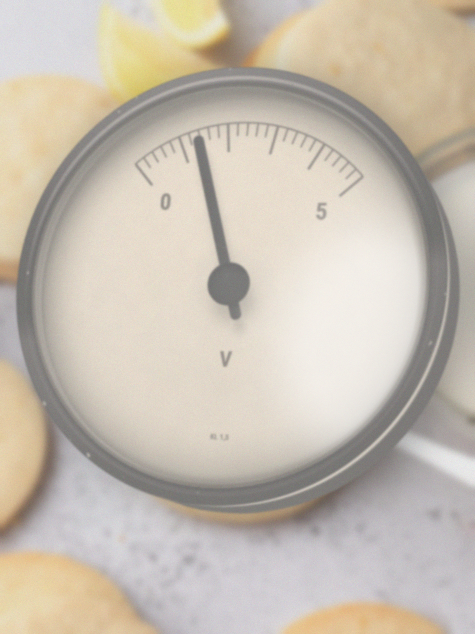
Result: 1.4V
